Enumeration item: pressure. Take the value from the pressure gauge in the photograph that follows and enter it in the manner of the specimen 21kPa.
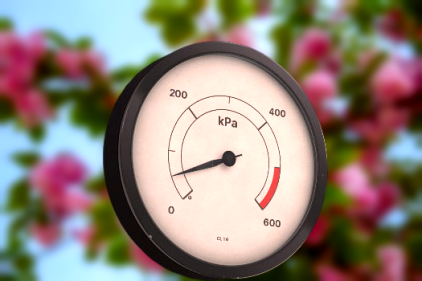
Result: 50kPa
